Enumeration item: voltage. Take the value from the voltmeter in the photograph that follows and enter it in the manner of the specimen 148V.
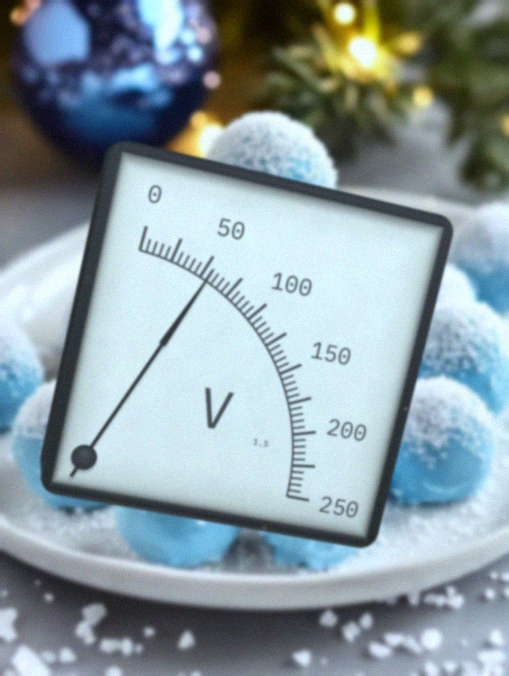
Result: 55V
